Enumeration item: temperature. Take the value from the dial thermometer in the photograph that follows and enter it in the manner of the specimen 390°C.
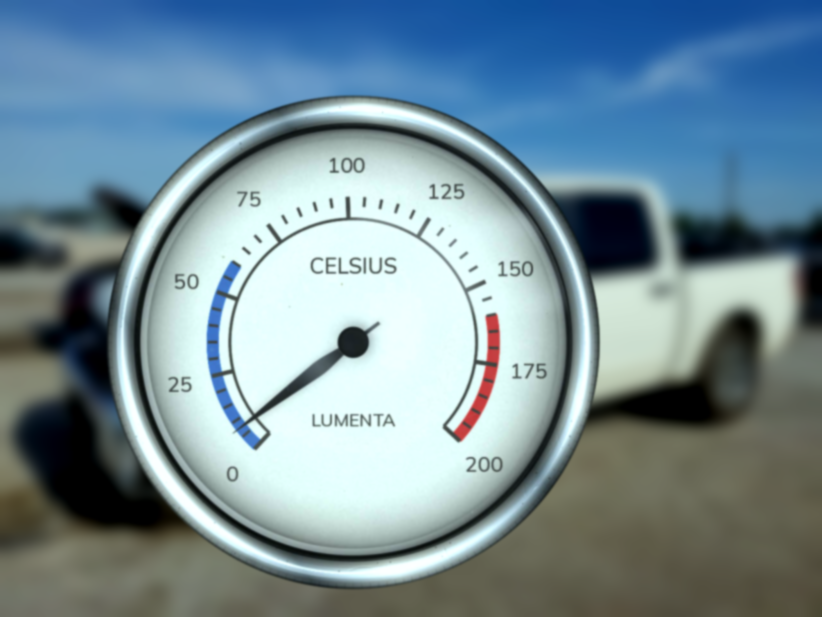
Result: 7.5°C
